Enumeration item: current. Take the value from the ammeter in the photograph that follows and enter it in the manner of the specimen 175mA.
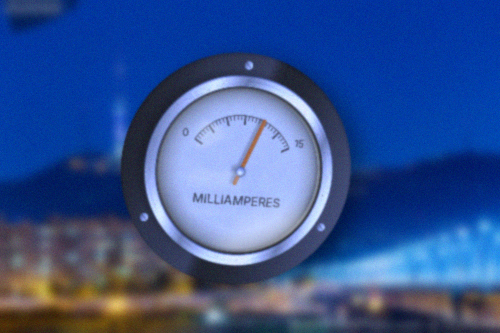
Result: 10mA
